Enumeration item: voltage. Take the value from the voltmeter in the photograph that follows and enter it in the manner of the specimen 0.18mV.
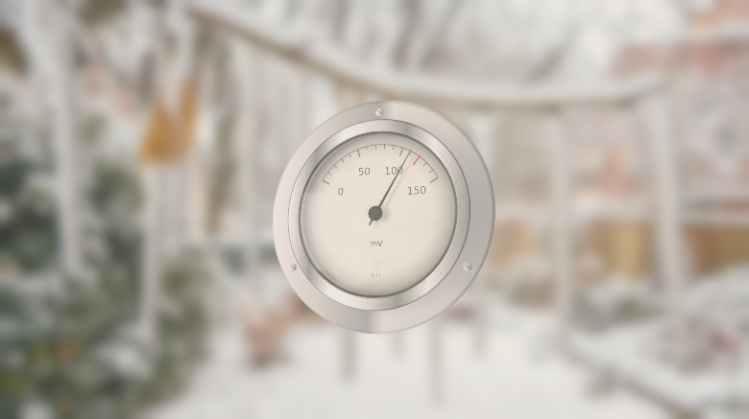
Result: 110mV
